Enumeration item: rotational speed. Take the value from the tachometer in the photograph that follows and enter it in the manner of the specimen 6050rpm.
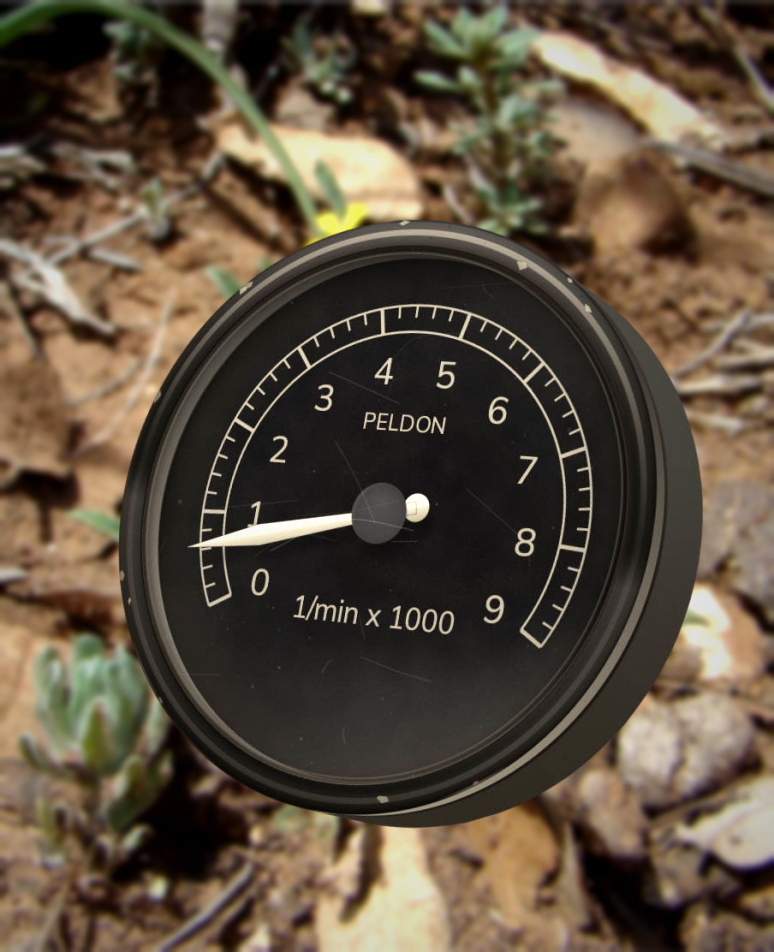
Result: 600rpm
